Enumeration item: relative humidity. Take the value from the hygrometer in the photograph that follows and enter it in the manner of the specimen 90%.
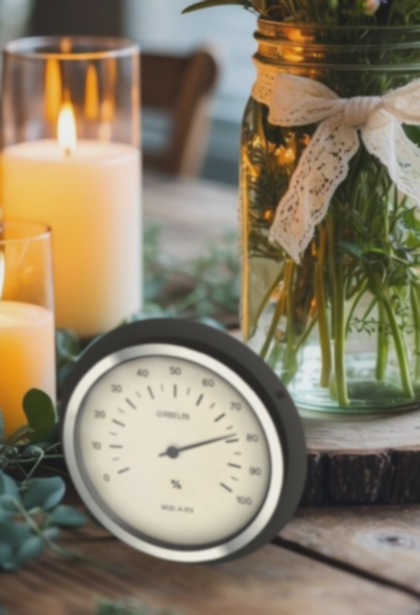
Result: 77.5%
